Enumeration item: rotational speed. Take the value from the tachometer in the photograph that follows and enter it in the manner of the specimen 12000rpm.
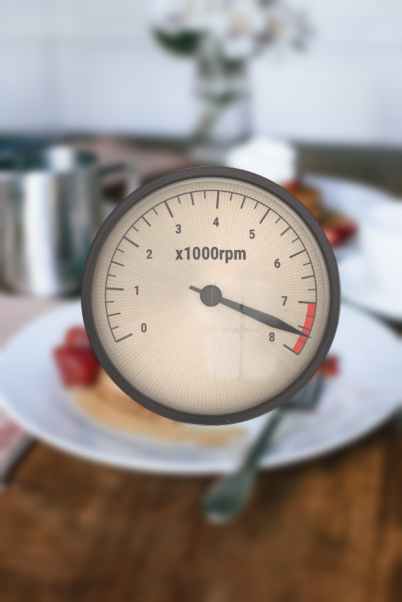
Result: 7625rpm
